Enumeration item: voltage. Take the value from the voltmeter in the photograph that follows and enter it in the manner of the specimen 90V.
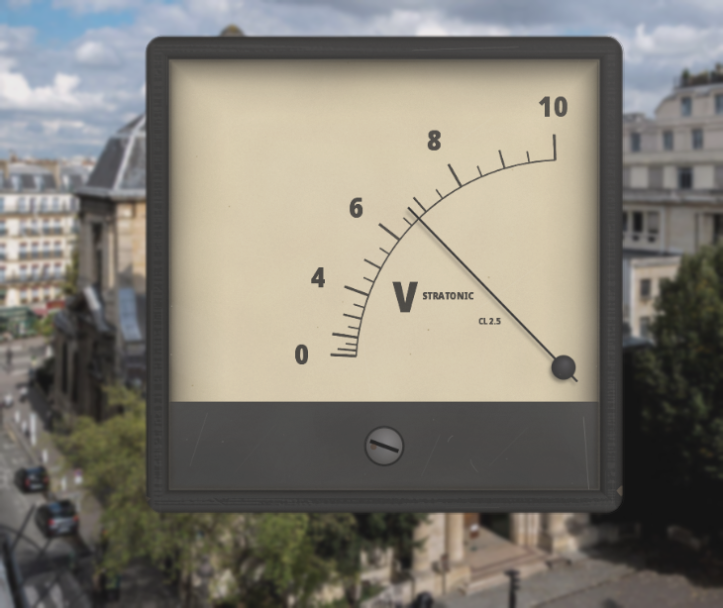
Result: 6.75V
